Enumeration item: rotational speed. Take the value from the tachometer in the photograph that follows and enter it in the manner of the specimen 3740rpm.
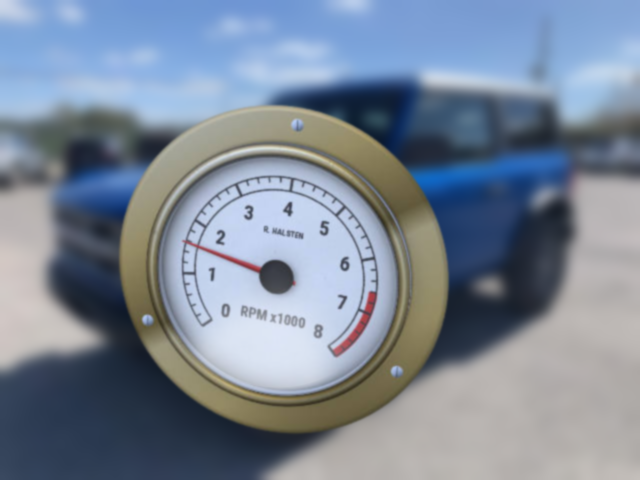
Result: 1600rpm
